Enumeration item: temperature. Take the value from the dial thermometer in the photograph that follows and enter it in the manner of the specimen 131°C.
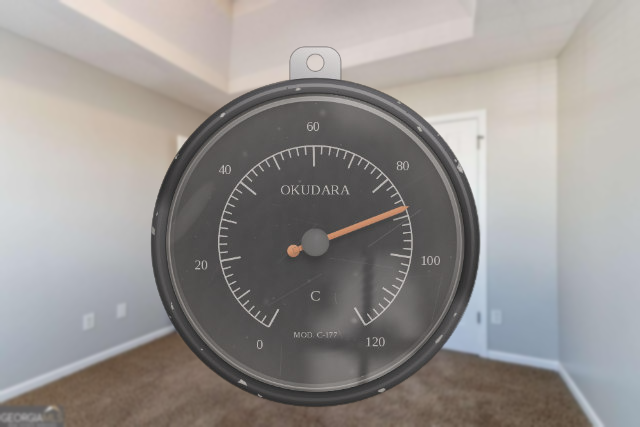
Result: 88°C
